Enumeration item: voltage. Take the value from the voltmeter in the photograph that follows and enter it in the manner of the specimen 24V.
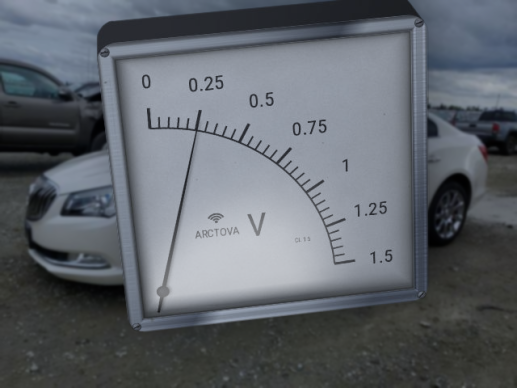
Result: 0.25V
